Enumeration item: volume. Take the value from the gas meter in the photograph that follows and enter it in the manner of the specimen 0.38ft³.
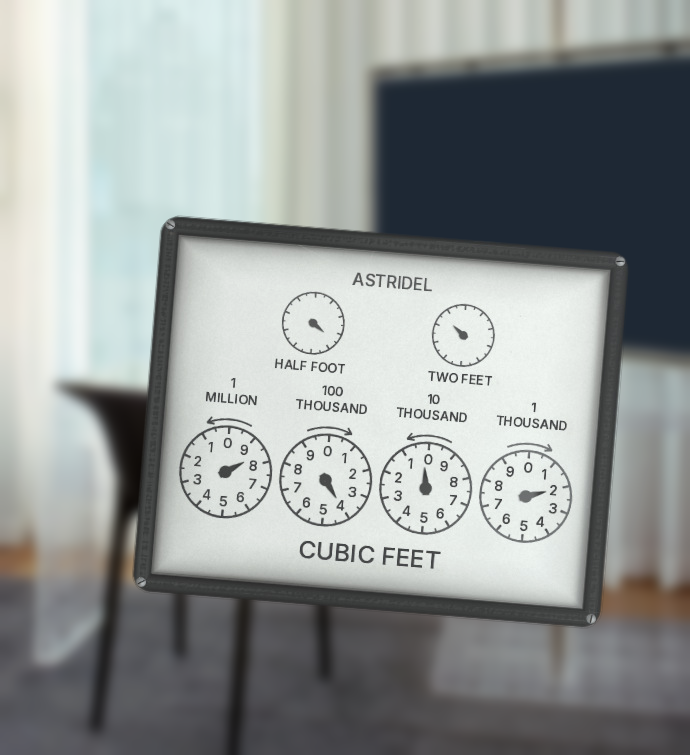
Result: 840200ft³
